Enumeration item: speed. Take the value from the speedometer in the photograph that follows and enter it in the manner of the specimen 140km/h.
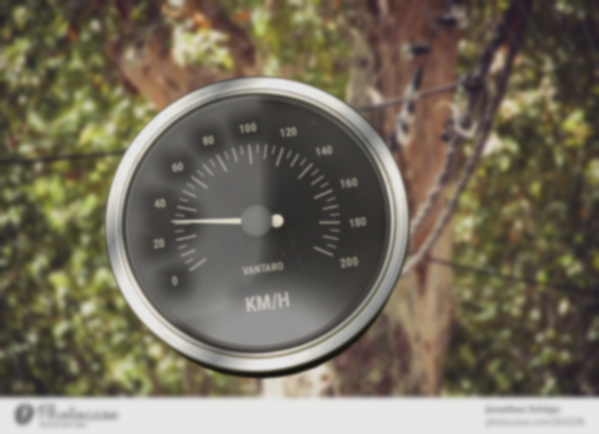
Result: 30km/h
